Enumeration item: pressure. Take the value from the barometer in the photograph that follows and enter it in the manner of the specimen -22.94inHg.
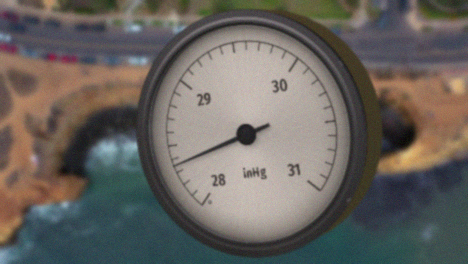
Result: 28.35inHg
